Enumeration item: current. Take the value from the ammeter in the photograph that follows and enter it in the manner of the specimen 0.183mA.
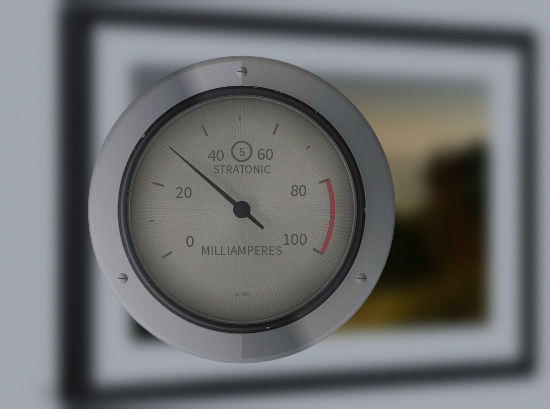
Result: 30mA
